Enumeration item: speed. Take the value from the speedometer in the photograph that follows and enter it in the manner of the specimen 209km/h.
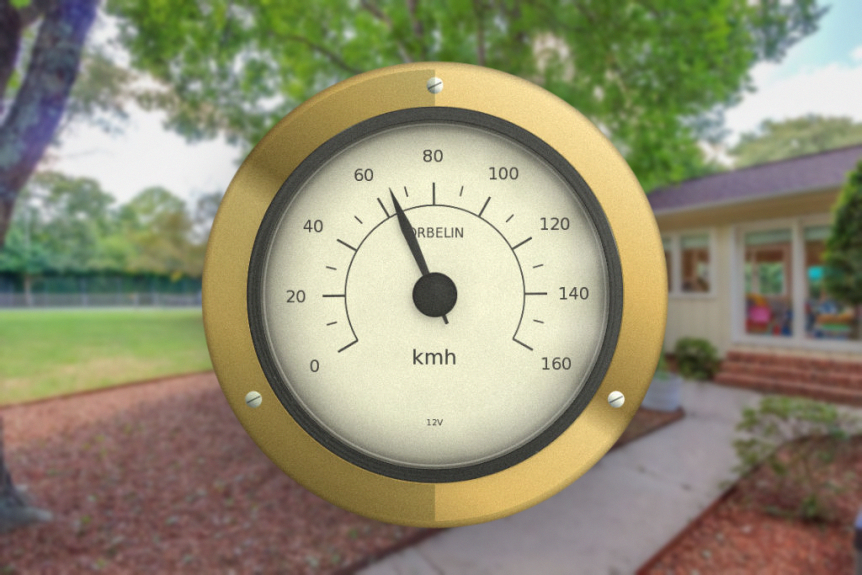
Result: 65km/h
